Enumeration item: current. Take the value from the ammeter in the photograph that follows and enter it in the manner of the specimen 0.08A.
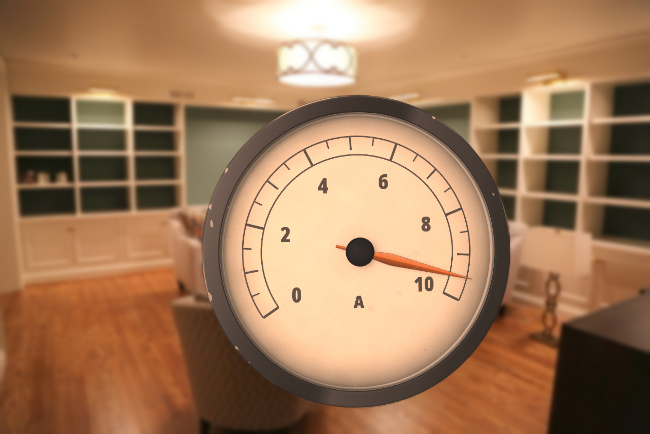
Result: 9.5A
